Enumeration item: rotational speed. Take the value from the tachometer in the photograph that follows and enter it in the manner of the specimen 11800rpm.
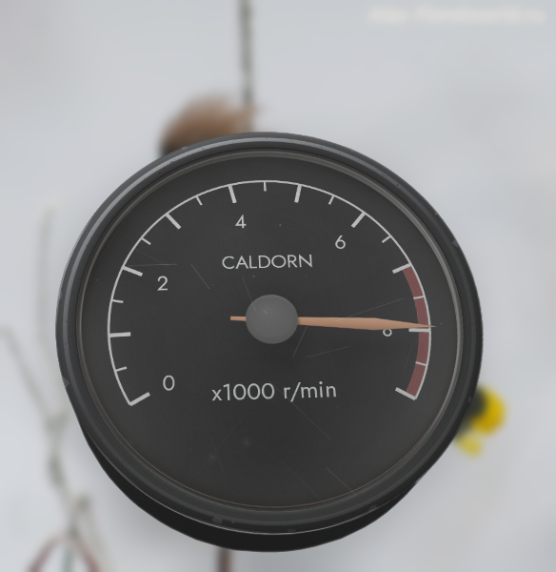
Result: 8000rpm
